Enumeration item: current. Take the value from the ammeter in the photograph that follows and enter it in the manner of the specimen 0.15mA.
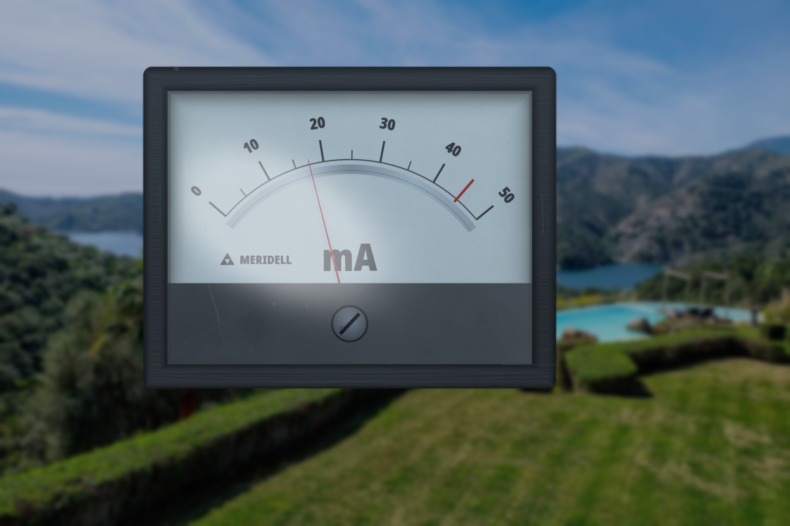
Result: 17.5mA
